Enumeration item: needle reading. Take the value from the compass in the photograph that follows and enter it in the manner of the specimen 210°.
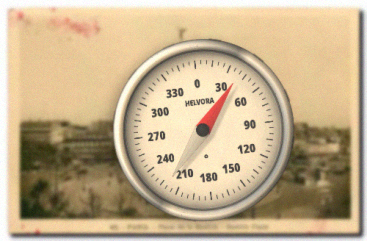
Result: 40°
